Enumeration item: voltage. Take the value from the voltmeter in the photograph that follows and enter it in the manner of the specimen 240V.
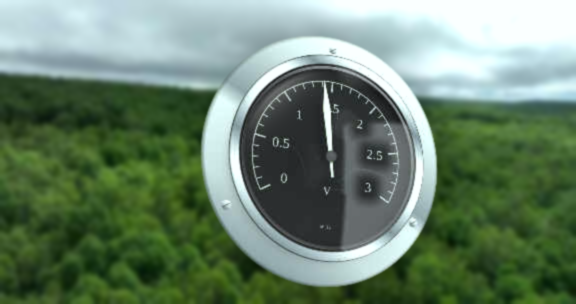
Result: 1.4V
